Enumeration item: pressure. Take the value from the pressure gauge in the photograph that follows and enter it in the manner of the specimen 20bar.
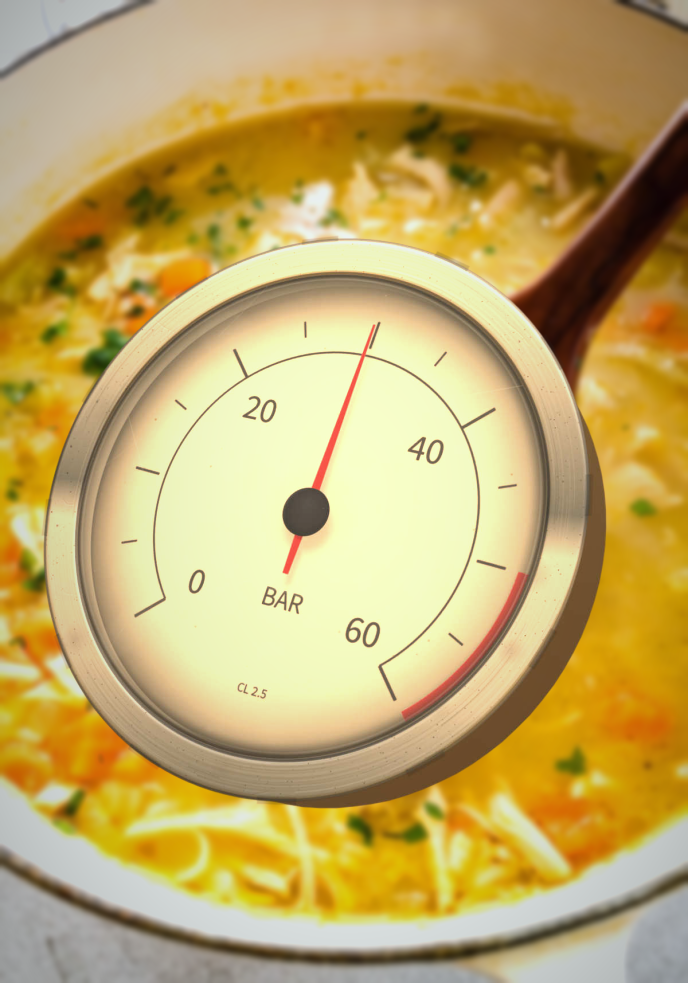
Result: 30bar
